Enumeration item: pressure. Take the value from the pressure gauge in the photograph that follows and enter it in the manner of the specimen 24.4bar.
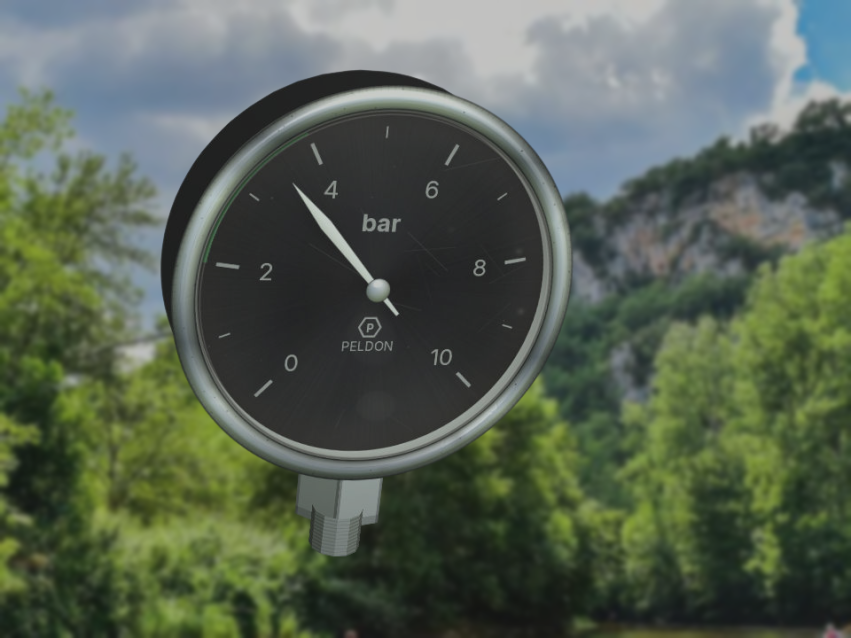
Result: 3.5bar
